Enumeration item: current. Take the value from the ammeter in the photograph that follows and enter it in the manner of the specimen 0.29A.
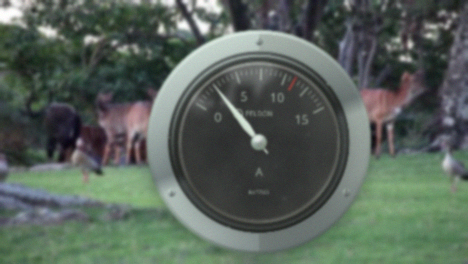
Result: 2.5A
